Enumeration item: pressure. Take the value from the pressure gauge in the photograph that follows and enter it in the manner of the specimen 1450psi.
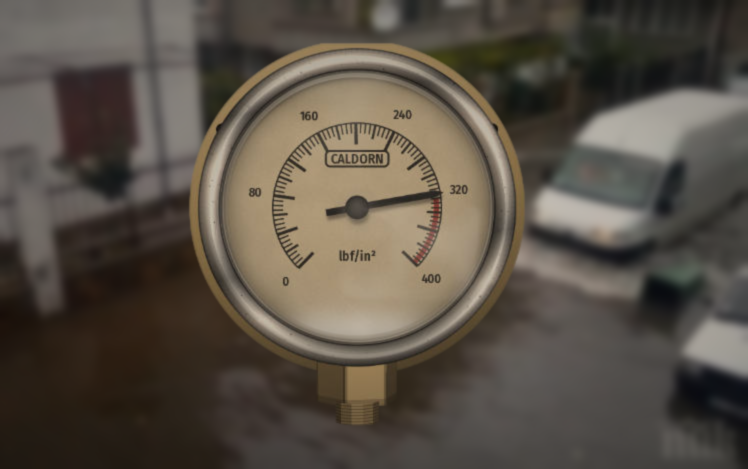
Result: 320psi
